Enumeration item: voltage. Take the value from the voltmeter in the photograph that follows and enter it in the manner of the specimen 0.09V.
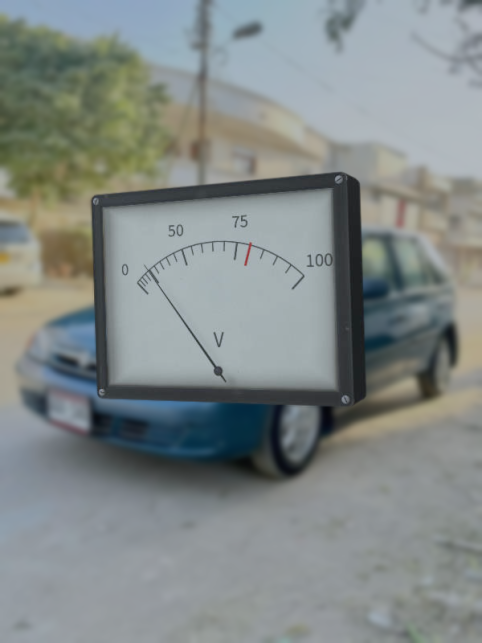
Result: 25V
